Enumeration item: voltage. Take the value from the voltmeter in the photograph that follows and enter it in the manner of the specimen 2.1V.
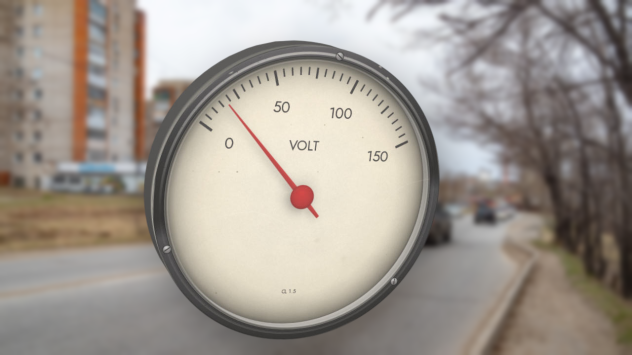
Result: 17.5V
